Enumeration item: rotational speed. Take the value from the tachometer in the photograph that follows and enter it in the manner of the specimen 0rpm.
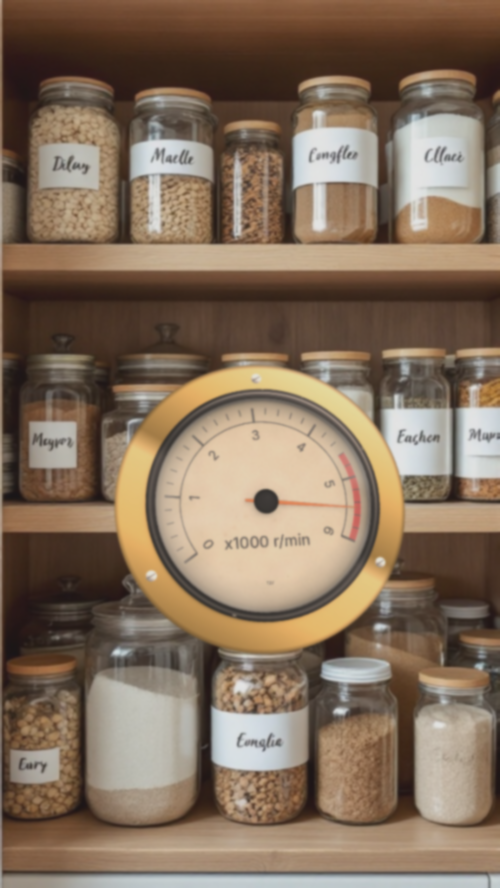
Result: 5500rpm
